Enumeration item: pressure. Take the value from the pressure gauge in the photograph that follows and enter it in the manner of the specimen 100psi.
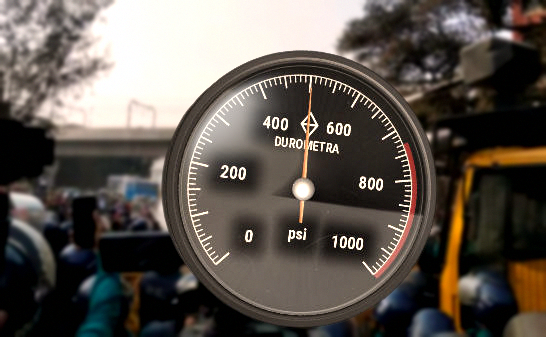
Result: 500psi
